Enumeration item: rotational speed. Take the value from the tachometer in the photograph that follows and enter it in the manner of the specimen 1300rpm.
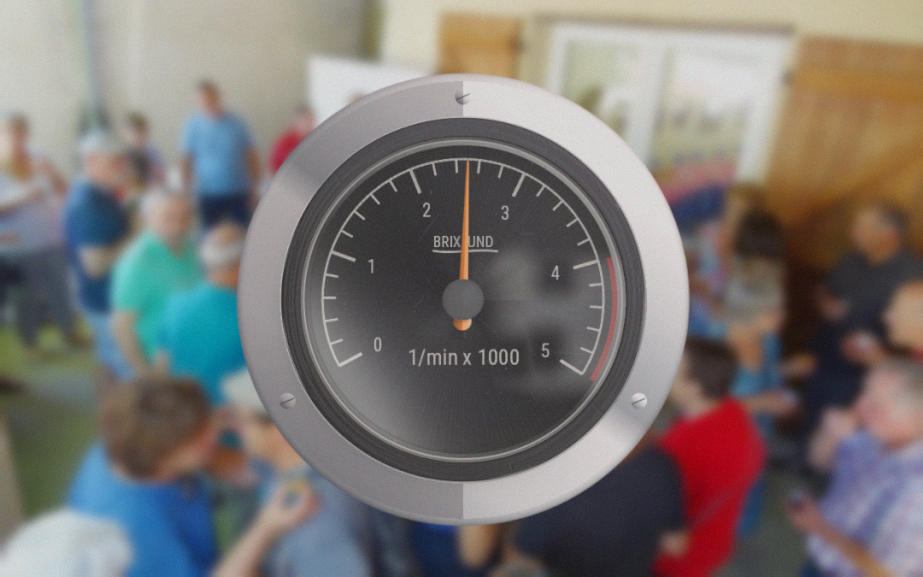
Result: 2500rpm
